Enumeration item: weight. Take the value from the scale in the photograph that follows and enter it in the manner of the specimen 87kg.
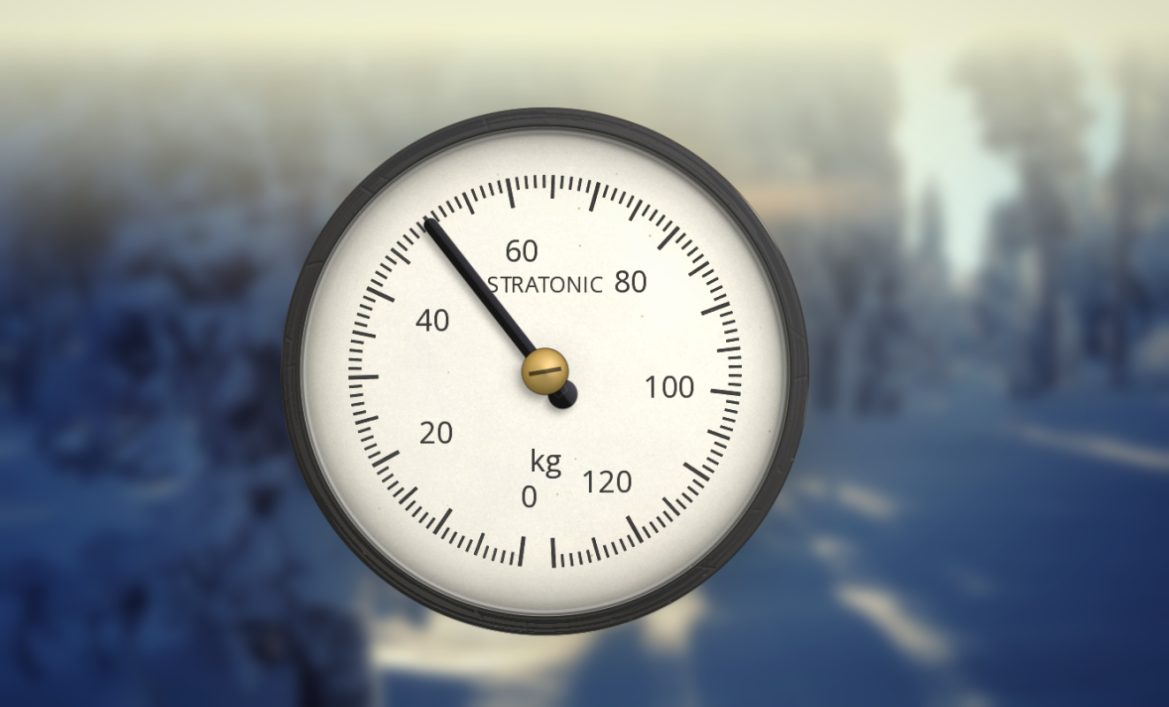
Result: 50kg
